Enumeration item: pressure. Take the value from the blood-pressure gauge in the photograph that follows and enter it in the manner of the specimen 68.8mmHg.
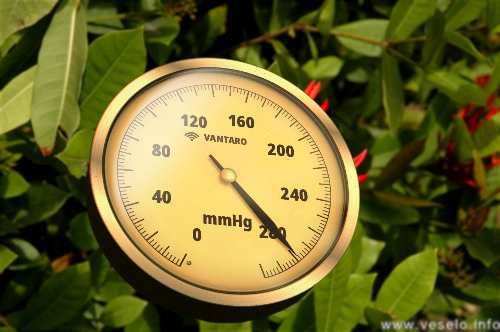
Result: 280mmHg
